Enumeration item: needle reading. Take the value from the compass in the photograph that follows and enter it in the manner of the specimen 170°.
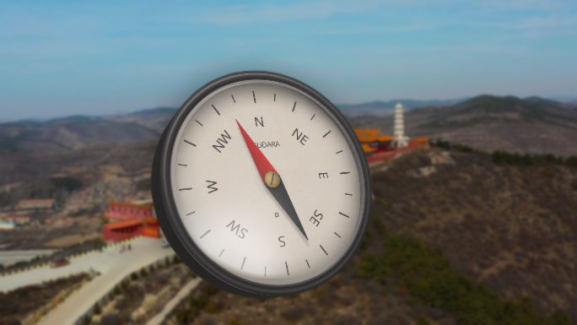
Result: 337.5°
